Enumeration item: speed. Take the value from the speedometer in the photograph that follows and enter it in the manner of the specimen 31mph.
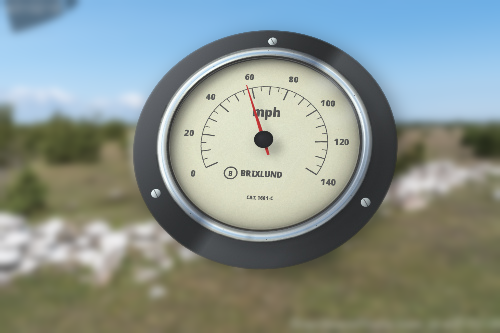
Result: 57.5mph
